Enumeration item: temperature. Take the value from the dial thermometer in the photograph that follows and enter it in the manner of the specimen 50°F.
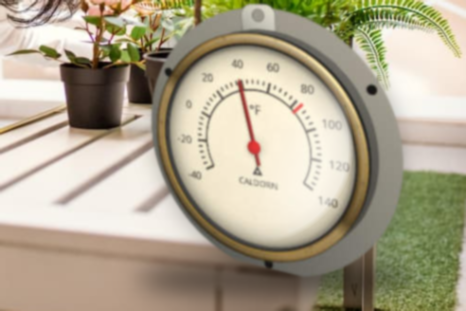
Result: 40°F
